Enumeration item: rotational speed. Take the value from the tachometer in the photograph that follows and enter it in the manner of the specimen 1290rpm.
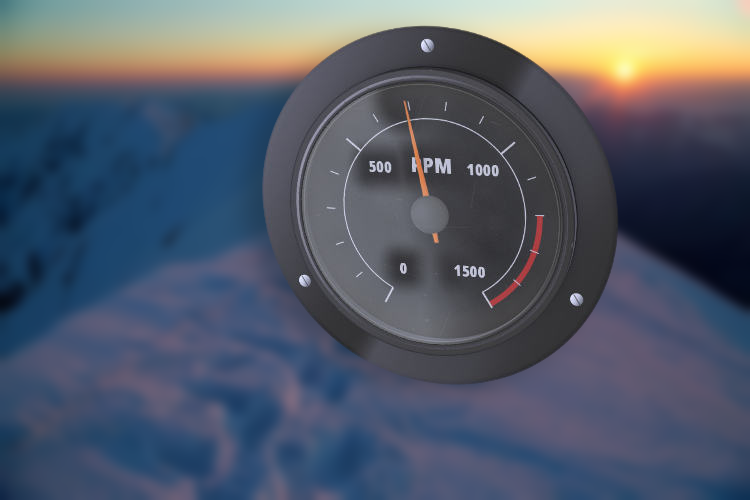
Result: 700rpm
